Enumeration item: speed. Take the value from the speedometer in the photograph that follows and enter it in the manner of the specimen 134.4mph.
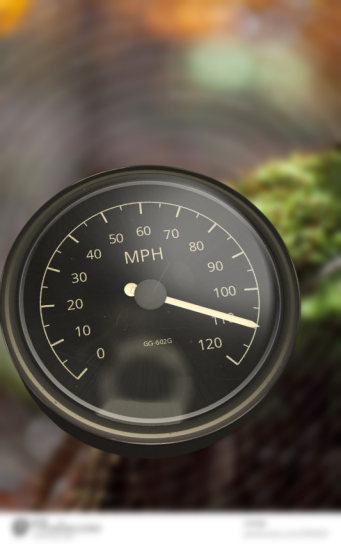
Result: 110mph
